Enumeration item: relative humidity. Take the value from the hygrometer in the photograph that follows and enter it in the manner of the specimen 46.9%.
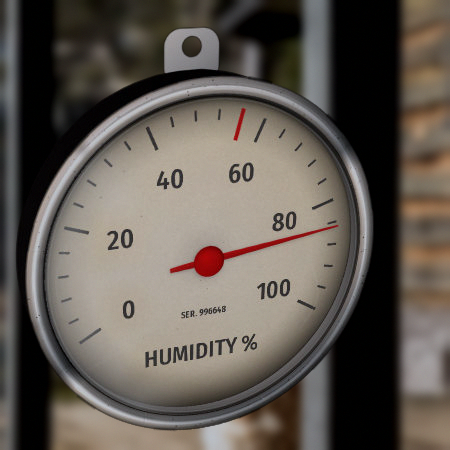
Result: 84%
